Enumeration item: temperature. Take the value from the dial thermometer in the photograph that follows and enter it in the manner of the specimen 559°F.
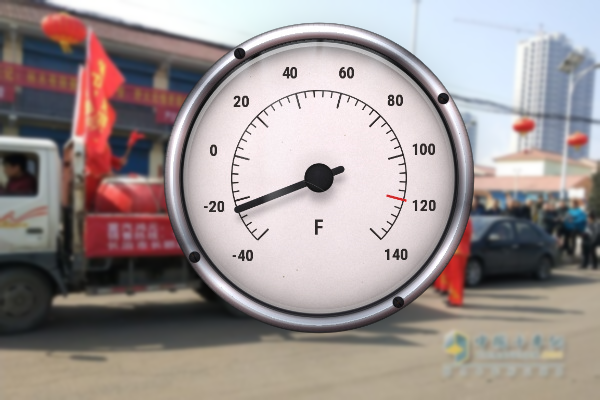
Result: -24°F
